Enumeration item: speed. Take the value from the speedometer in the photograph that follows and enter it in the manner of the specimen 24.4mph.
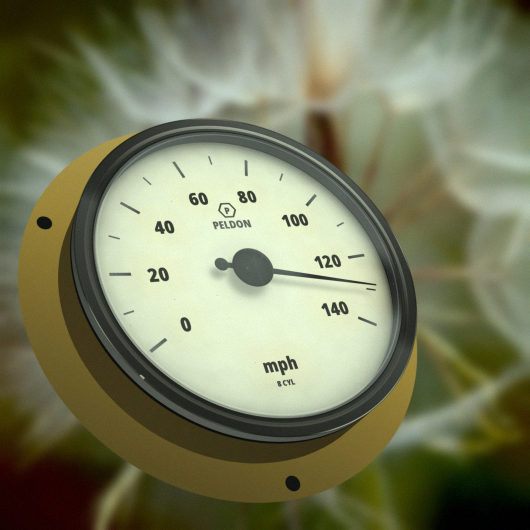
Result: 130mph
